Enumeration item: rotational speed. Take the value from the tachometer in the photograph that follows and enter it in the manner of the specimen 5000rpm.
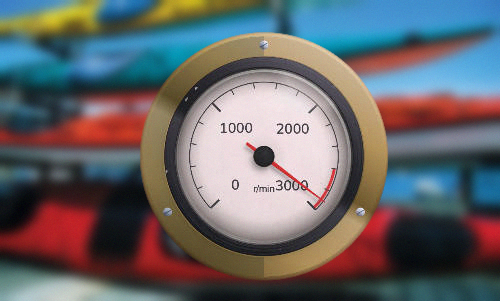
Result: 2900rpm
